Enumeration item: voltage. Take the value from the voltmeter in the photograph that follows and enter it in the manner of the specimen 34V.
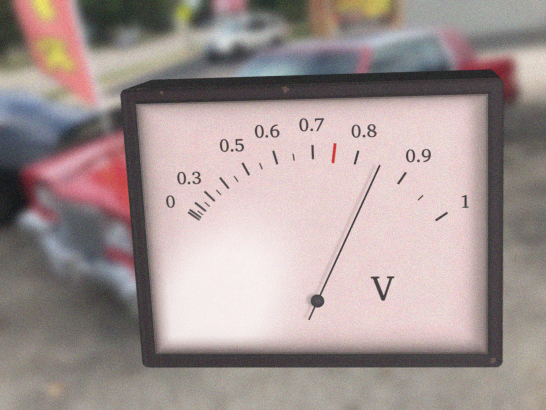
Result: 0.85V
